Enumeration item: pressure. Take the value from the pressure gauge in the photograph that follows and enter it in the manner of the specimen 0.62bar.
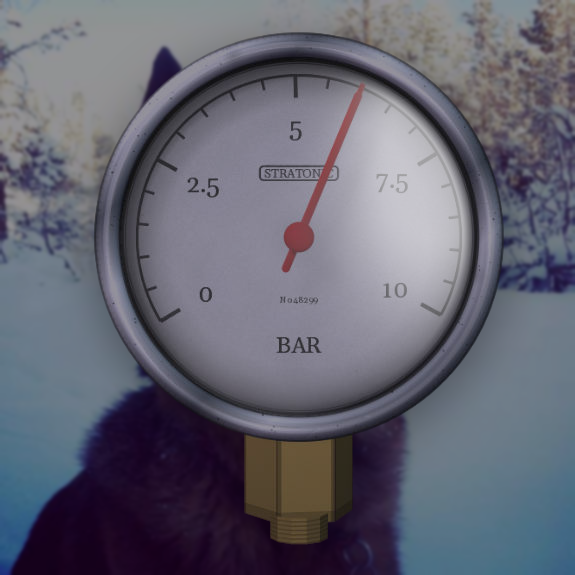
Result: 6bar
